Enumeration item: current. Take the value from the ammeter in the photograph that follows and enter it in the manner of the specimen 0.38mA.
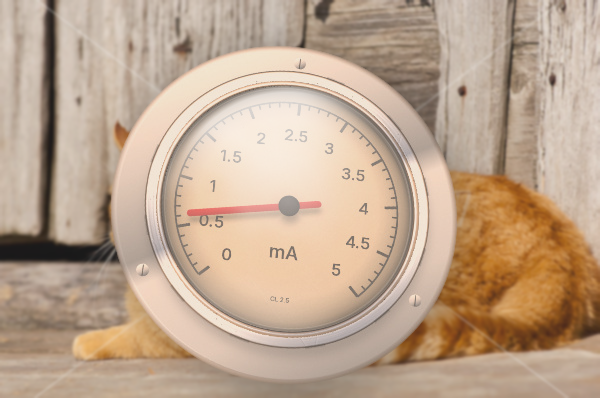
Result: 0.6mA
